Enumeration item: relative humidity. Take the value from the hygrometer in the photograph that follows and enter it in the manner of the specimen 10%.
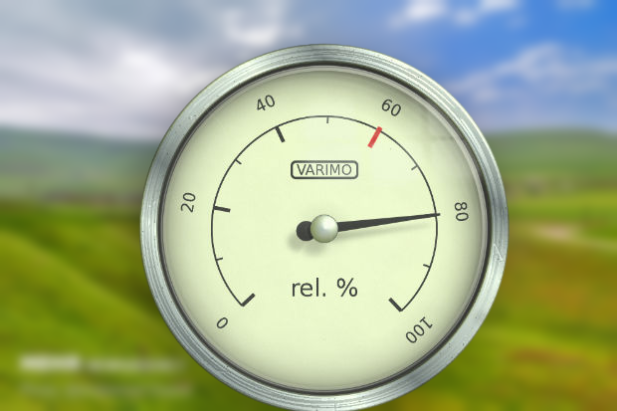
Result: 80%
